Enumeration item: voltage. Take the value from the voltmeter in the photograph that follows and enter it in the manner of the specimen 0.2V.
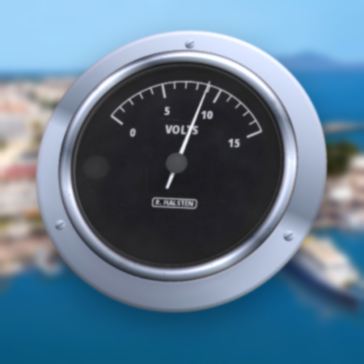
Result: 9V
